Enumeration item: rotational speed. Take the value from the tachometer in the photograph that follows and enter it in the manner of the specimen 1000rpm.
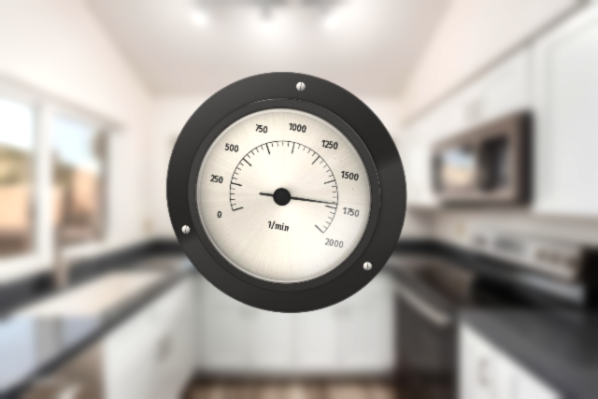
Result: 1700rpm
